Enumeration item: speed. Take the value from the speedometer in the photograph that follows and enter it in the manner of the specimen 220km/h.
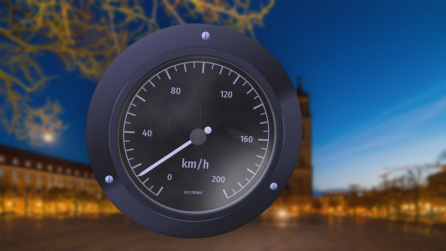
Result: 15km/h
